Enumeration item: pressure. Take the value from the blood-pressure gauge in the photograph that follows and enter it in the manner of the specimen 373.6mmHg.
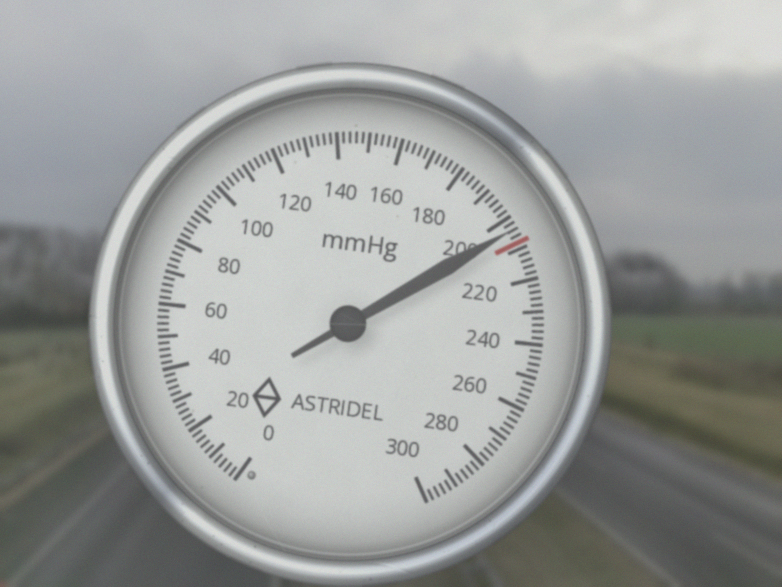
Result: 204mmHg
